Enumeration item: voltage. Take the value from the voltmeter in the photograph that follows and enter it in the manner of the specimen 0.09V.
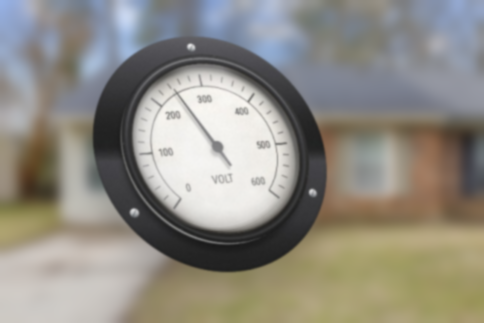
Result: 240V
